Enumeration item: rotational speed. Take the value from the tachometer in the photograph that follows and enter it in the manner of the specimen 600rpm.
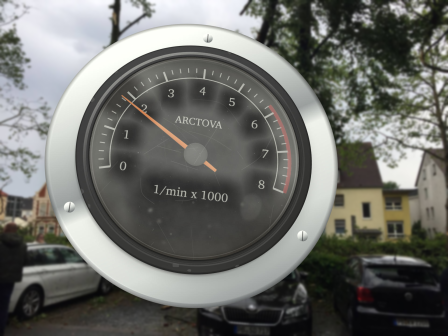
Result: 1800rpm
